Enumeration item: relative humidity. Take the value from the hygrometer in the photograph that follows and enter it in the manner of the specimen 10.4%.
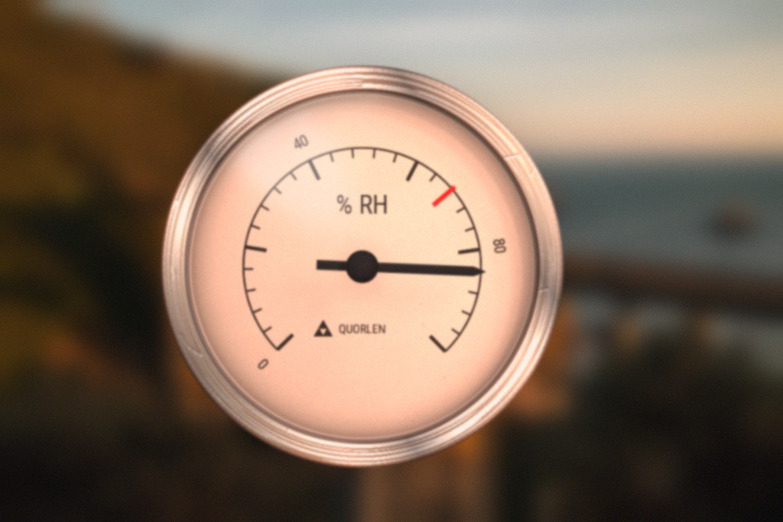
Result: 84%
